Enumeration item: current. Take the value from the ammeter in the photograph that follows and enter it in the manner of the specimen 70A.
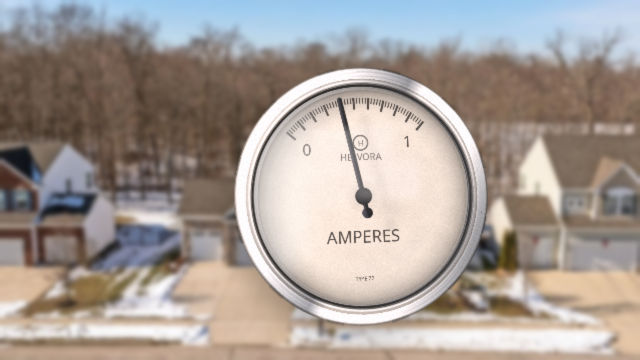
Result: 0.4A
